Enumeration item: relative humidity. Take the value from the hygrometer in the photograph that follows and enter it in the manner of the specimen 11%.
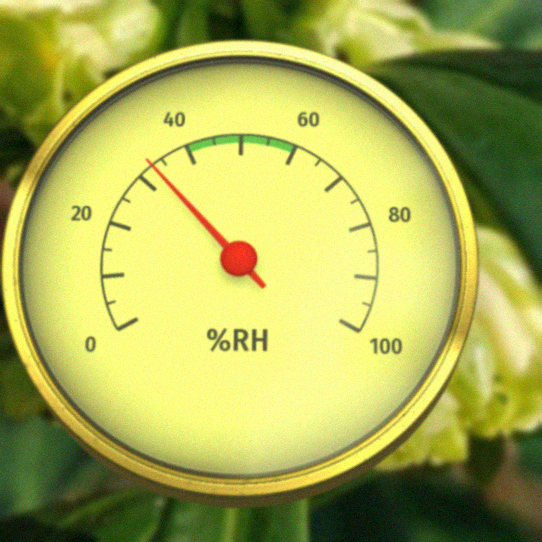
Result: 32.5%
